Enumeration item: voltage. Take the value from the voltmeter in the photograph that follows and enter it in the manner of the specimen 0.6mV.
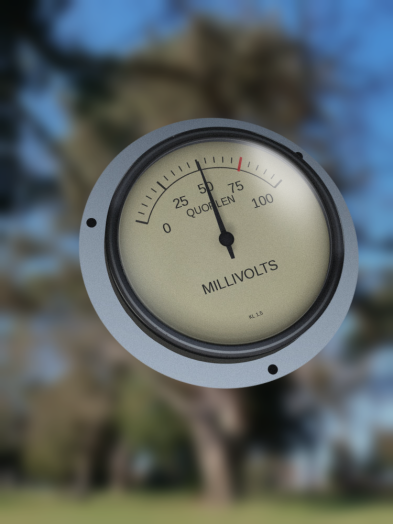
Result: 50mV
